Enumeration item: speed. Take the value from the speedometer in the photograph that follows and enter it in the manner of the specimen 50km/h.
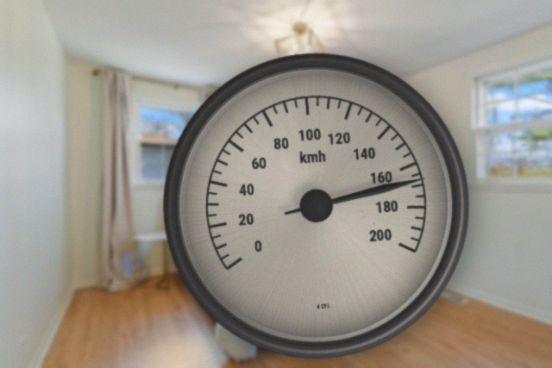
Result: 167.5km/h
